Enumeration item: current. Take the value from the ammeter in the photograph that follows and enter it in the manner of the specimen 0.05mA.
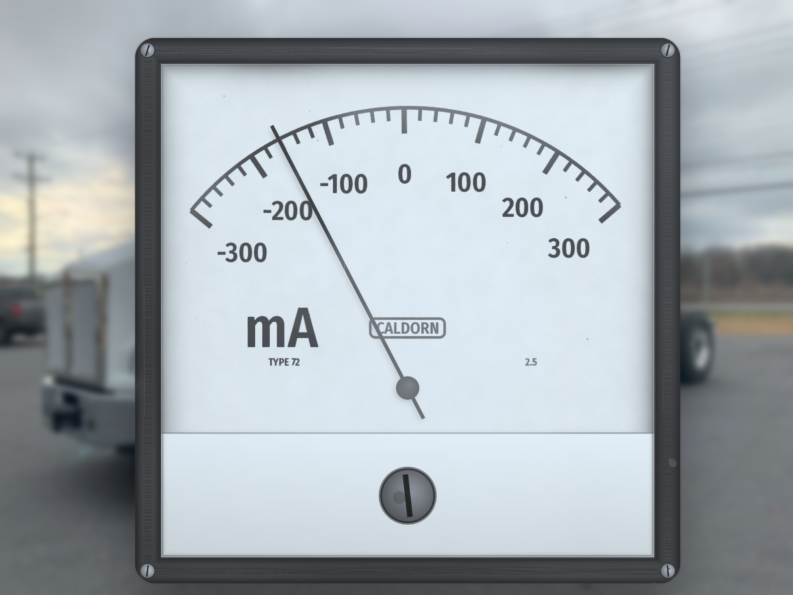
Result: -160mA
